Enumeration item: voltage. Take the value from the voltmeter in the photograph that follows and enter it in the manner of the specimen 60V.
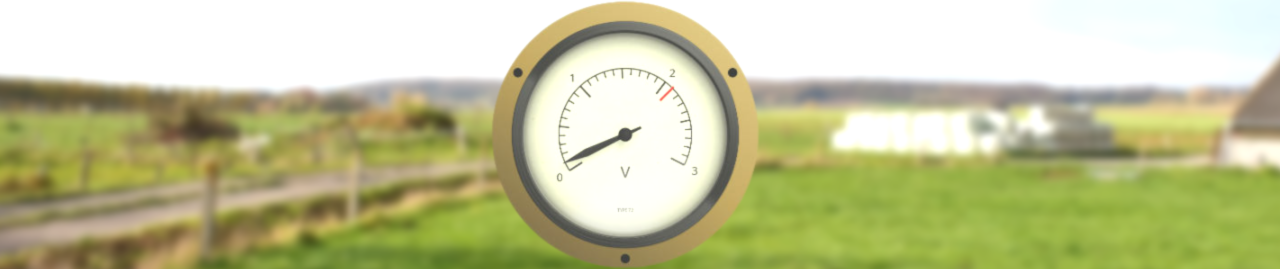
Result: 0.1V
